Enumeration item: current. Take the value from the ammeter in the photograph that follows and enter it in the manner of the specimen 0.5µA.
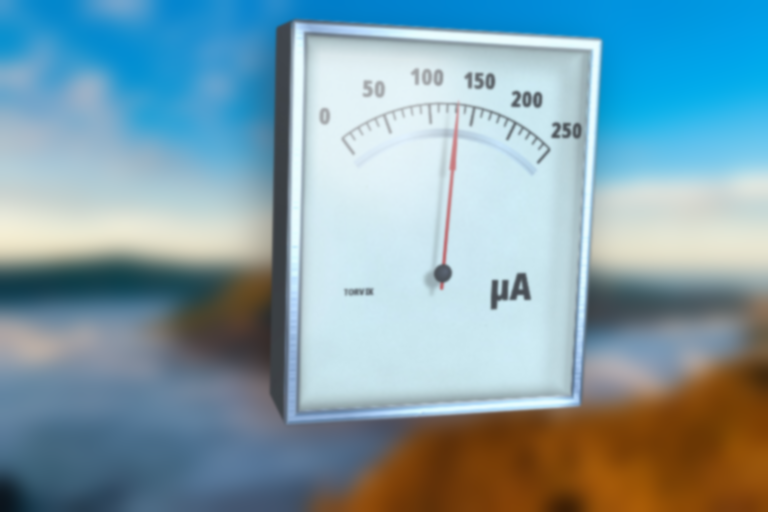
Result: 130µA
